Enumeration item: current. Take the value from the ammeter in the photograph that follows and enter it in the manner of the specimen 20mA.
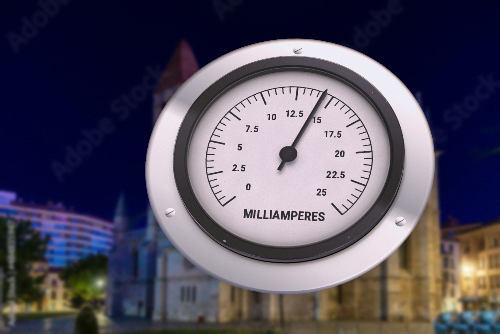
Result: 14.5mA
